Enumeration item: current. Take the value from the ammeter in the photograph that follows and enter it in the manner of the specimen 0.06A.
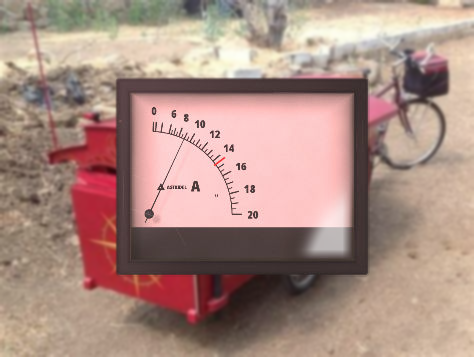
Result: 9A
